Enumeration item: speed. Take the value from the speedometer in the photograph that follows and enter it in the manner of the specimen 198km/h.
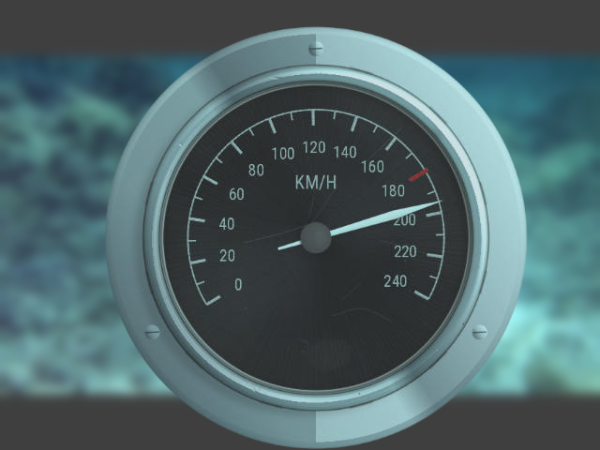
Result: 195km/h
